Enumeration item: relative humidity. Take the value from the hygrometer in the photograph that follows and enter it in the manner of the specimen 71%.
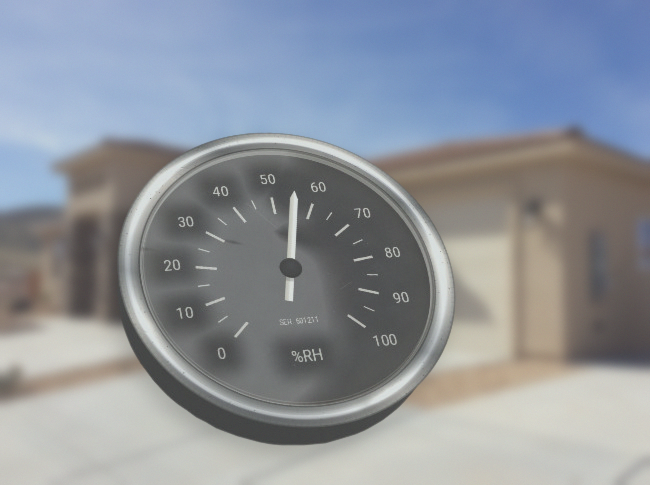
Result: 55%
